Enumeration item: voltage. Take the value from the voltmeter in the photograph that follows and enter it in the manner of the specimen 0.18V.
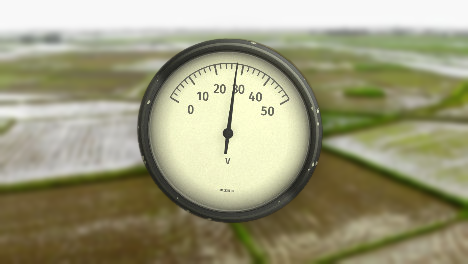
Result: 28V
